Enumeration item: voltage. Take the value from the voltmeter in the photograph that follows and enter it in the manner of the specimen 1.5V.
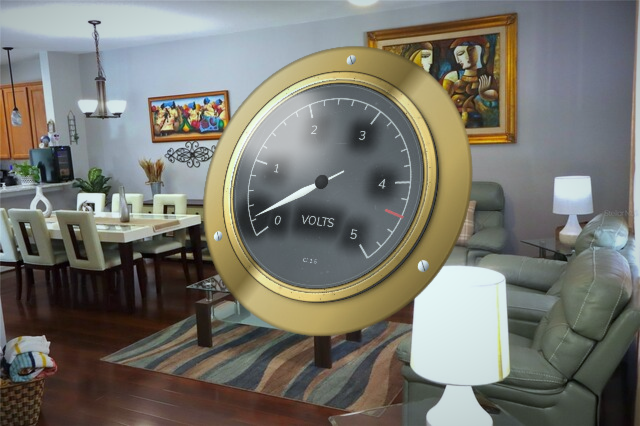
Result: 0.2V
